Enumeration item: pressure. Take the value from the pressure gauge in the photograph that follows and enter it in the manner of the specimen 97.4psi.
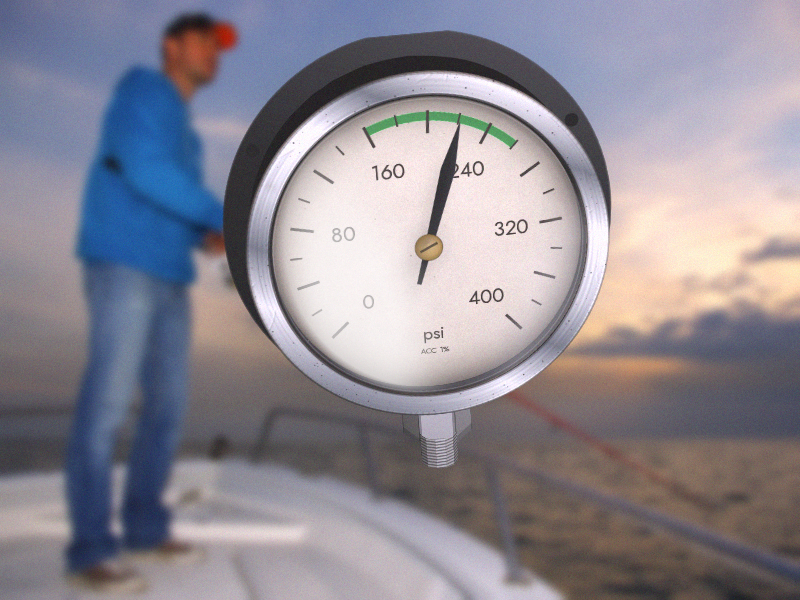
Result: 220psi
